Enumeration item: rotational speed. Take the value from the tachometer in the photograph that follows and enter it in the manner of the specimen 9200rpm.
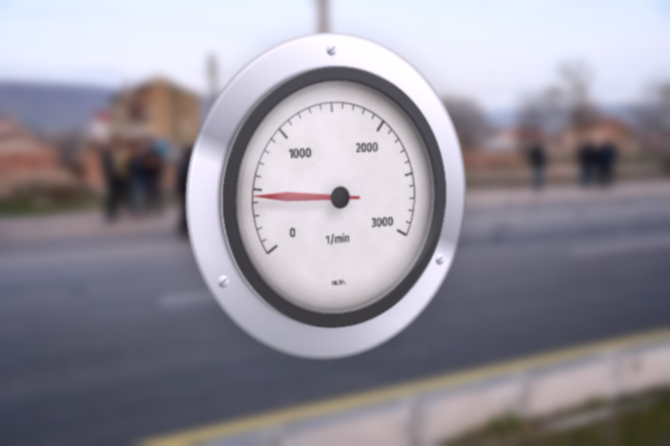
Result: 450rpm
